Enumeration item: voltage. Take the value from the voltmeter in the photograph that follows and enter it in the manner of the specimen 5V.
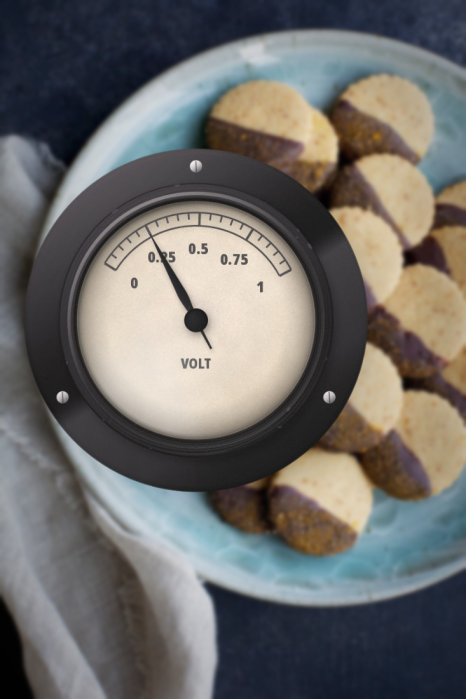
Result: 0.25V
